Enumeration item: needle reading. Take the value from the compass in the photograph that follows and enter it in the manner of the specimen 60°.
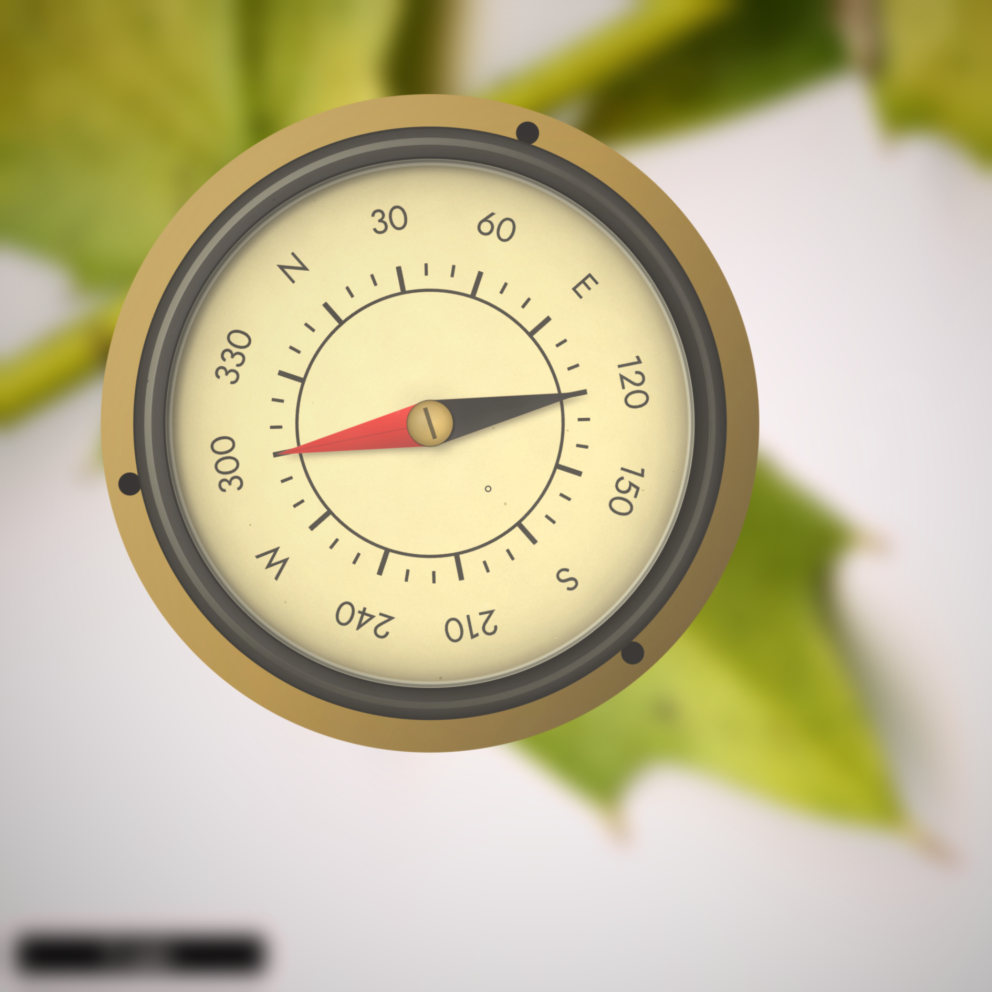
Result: 300°
